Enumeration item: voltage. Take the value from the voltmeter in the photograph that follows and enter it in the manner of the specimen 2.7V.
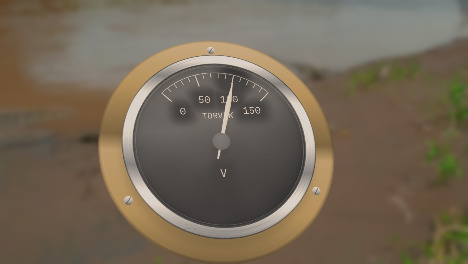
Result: 100V
